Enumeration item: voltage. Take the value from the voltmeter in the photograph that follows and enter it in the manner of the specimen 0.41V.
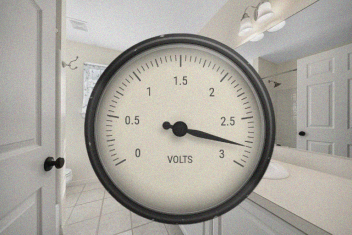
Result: 2.8V
